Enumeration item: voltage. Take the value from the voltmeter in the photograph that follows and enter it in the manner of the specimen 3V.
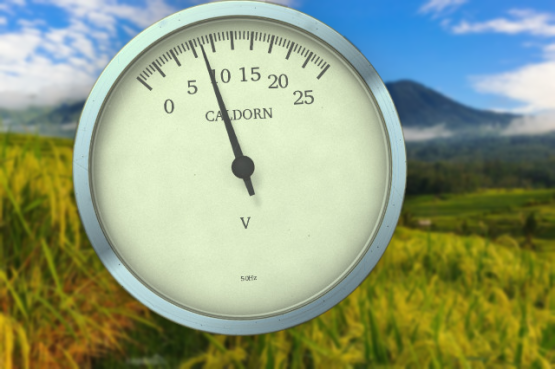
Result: 8.5V
